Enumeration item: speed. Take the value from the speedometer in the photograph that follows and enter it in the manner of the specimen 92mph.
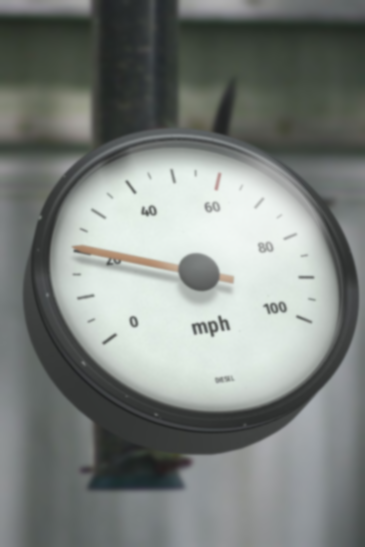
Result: 20mph
